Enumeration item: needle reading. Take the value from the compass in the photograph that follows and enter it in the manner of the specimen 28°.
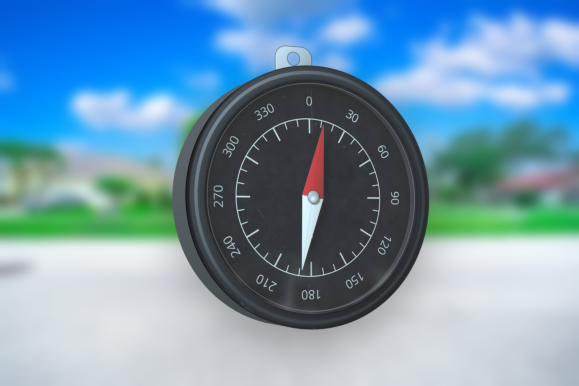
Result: 10°
